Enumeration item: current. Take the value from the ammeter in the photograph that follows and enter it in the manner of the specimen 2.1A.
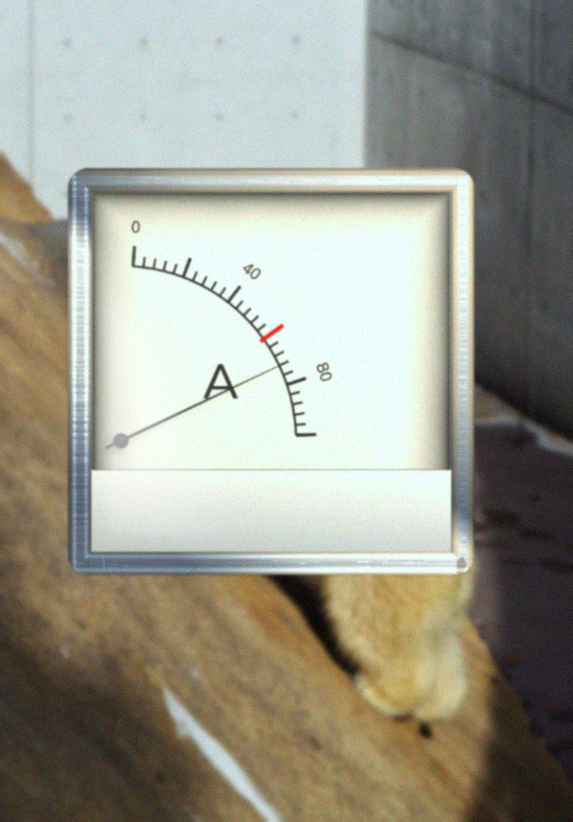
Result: 72A
